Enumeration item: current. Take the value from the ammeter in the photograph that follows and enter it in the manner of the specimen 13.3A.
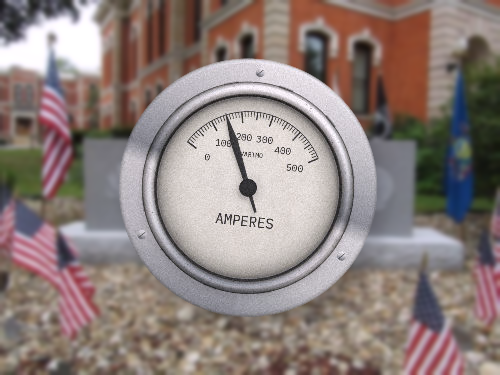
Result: 150A
